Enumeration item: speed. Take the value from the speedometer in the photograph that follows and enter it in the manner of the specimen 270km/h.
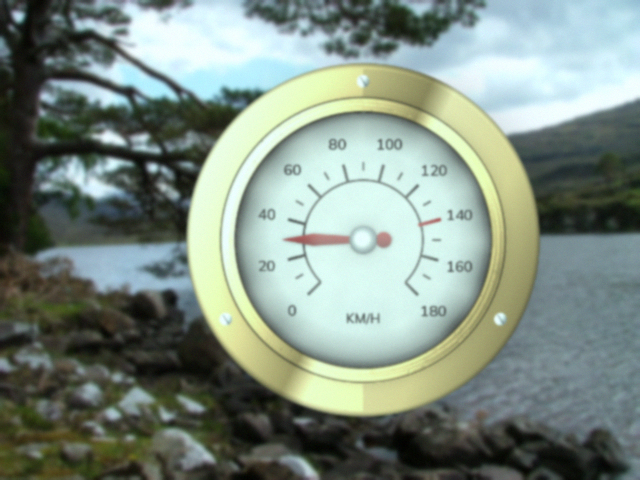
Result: 30km/h
